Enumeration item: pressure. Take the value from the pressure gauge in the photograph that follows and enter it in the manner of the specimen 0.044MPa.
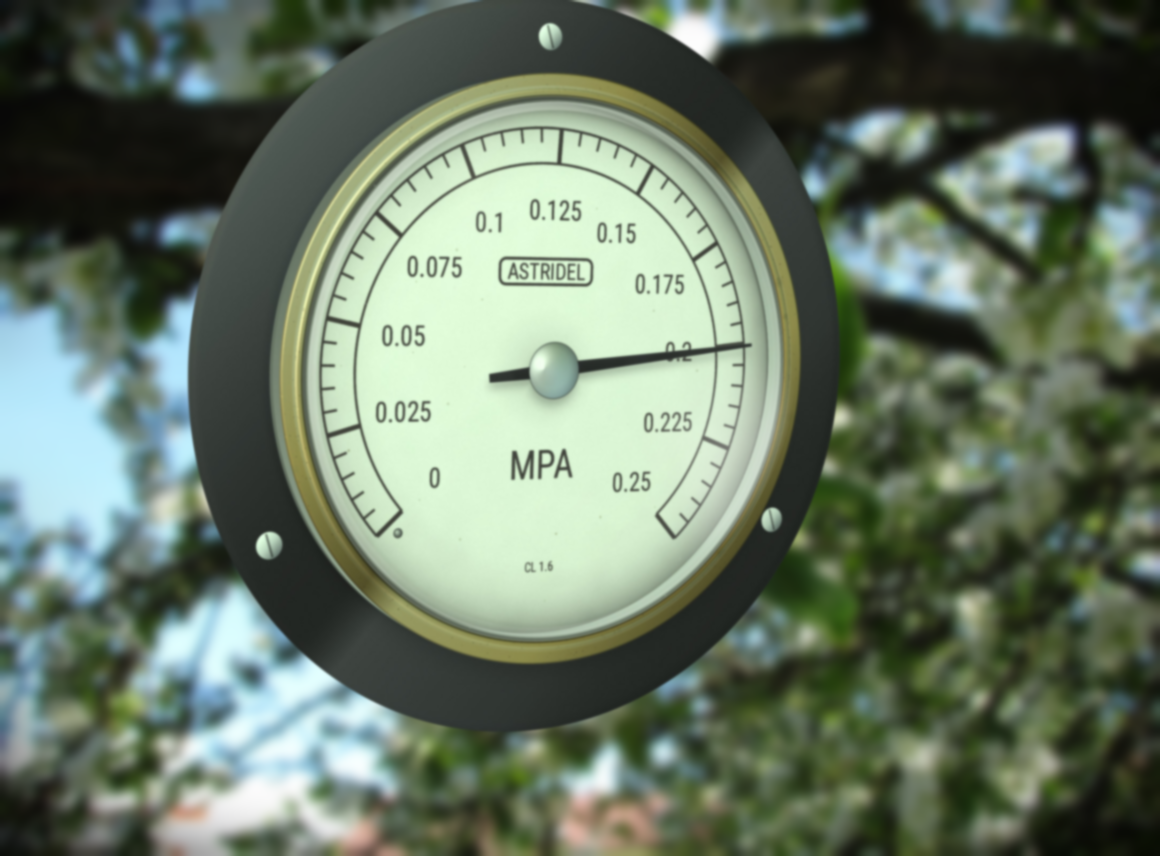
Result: 0.2MPa
